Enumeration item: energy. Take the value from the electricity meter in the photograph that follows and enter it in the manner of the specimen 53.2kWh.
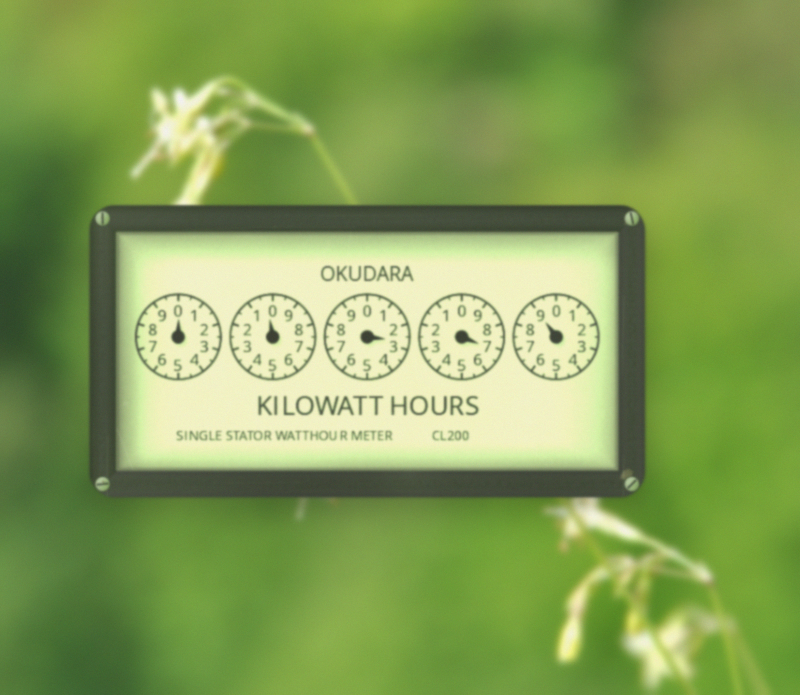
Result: 269kWh
